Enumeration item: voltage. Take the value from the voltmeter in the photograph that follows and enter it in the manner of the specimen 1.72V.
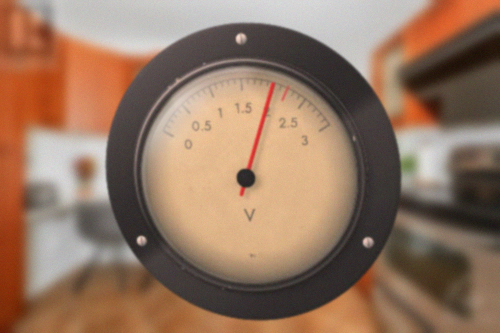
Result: 2V
